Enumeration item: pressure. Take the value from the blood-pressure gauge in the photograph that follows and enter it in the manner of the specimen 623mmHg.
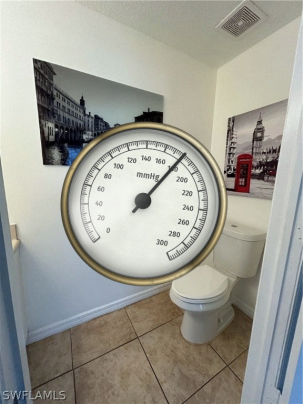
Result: 180mmHg
